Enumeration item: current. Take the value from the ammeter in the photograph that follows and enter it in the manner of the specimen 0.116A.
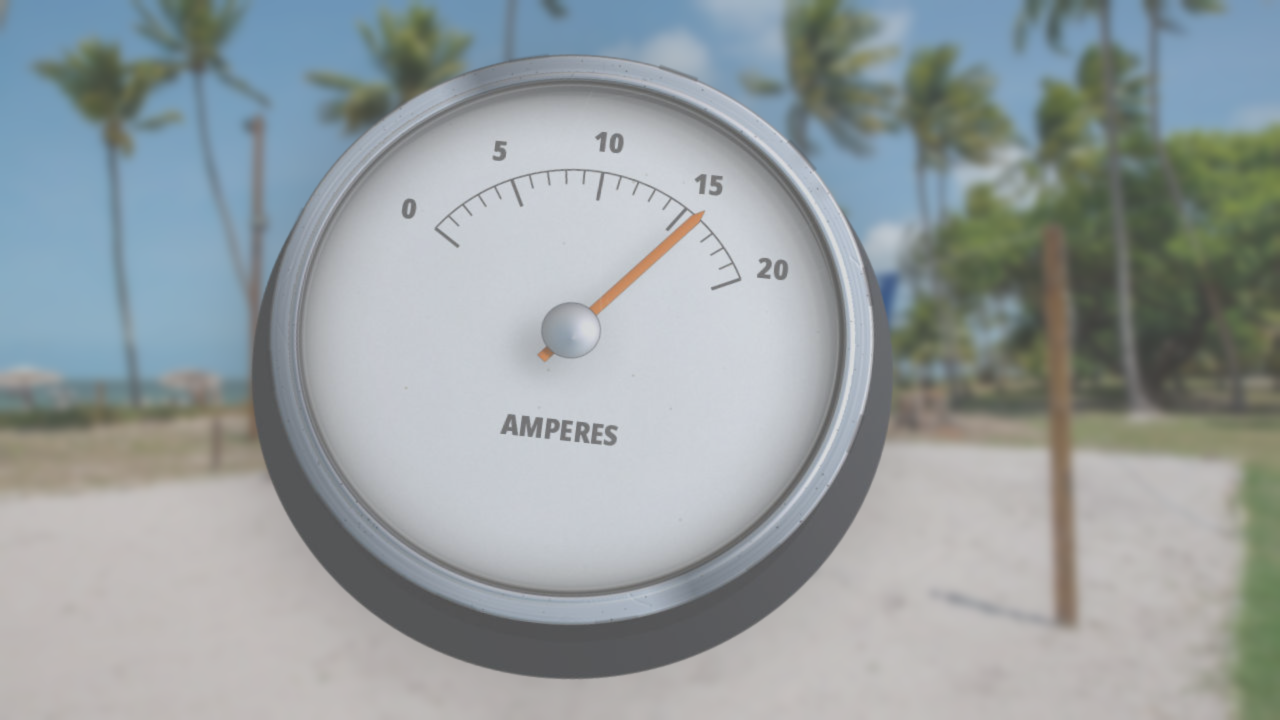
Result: 16A
